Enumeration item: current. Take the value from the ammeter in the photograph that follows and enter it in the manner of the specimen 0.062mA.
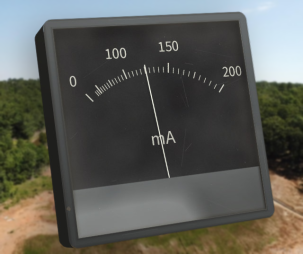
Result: 125mA
